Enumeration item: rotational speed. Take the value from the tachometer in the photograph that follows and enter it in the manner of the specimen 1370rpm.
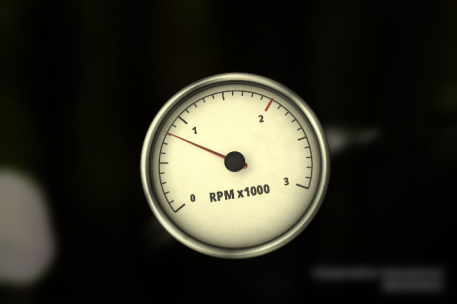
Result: 800rpm
